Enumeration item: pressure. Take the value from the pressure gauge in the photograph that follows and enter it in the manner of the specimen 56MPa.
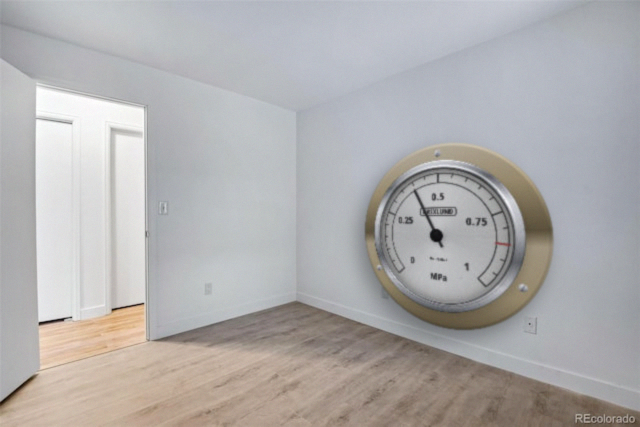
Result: 0.4MPa
